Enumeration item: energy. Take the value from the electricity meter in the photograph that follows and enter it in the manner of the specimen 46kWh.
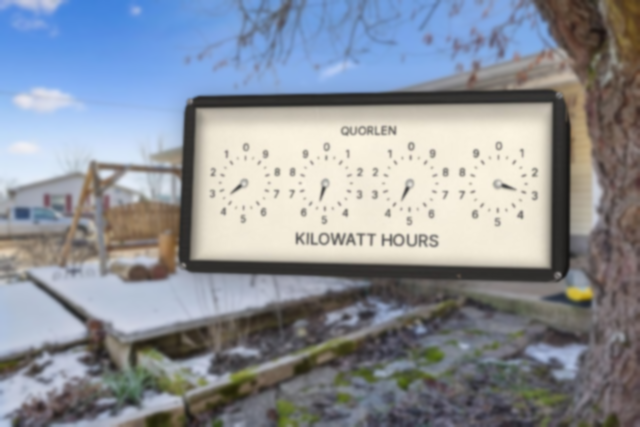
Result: 3543kWh
